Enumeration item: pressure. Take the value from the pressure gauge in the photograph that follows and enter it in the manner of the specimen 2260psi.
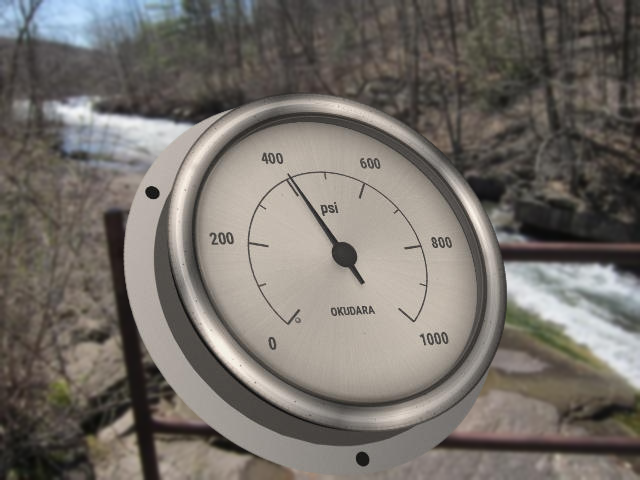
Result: 400psi
